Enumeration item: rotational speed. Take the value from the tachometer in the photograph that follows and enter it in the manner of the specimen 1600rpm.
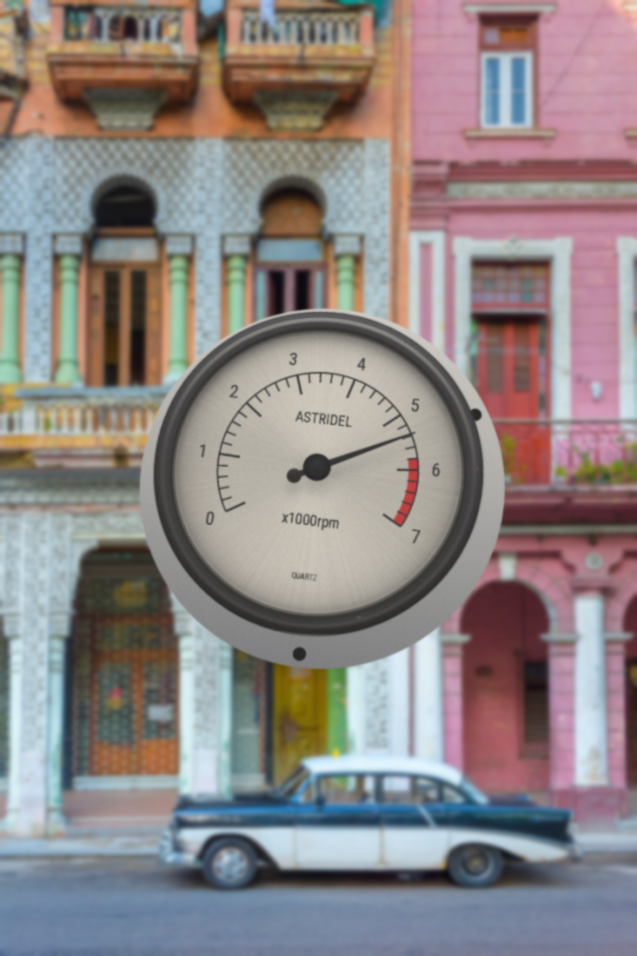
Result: 5400rpm
